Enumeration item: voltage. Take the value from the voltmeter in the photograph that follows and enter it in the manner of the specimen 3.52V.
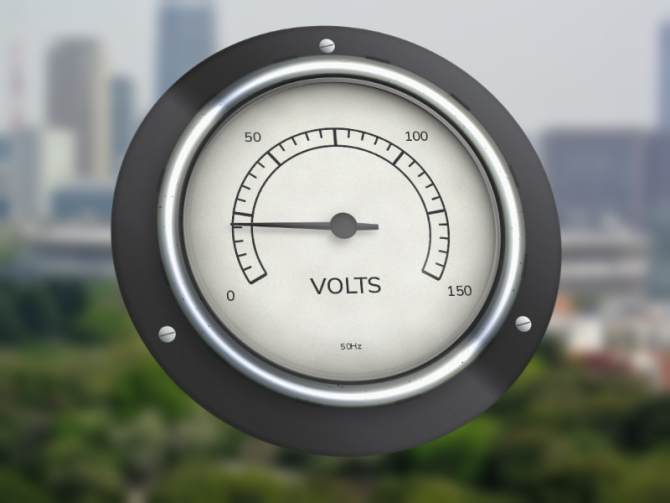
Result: 20V
